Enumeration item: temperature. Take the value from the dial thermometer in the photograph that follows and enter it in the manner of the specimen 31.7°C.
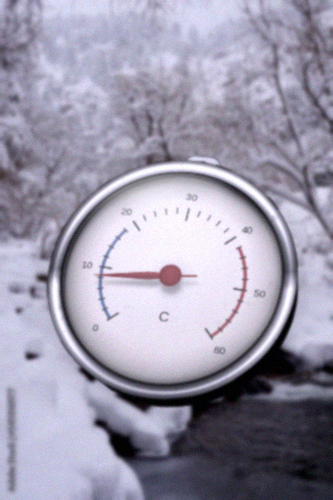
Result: 8°C
